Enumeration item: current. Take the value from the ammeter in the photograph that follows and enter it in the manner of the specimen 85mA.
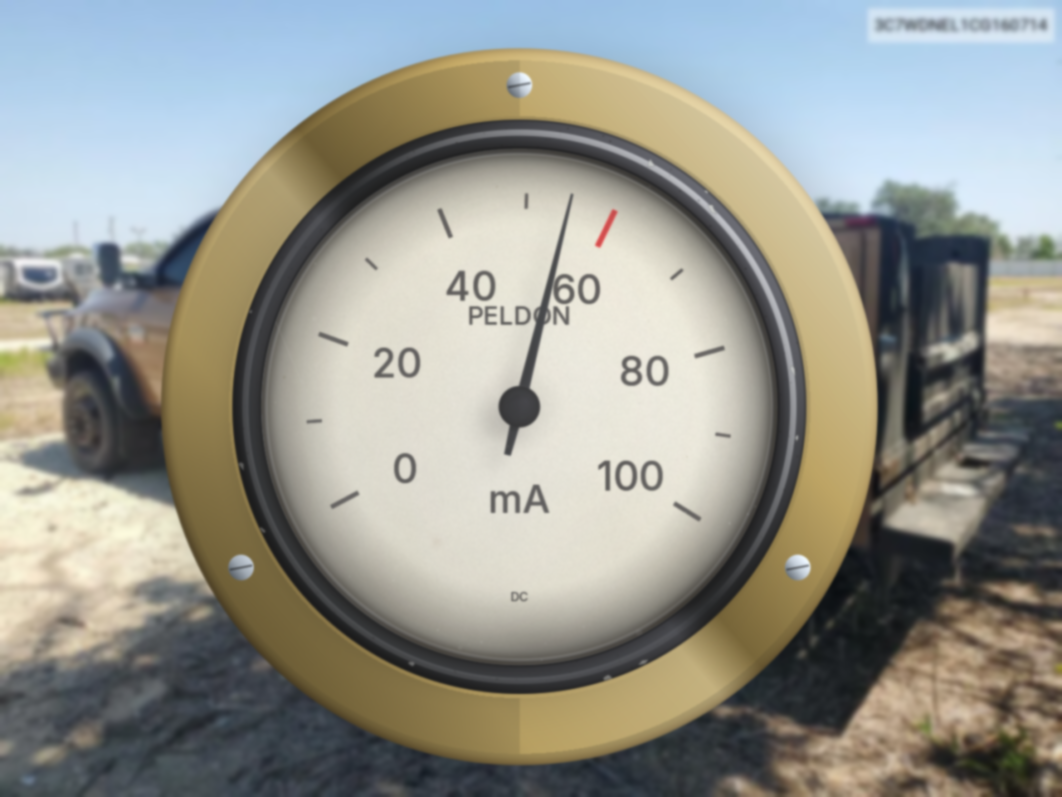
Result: 55mA
